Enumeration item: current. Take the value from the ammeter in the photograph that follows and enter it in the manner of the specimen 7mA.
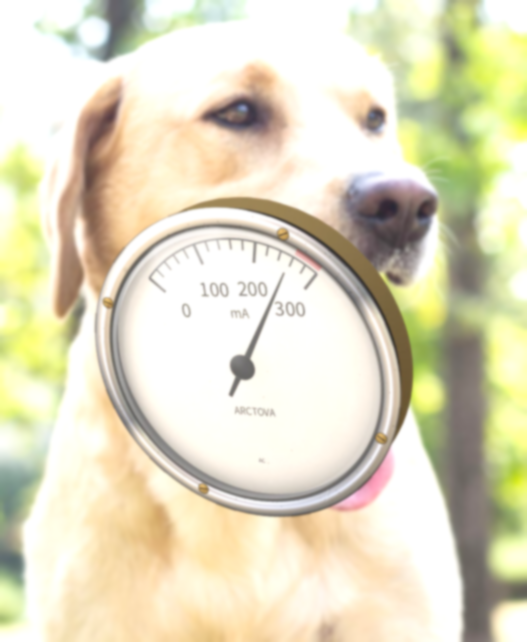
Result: 260mA
